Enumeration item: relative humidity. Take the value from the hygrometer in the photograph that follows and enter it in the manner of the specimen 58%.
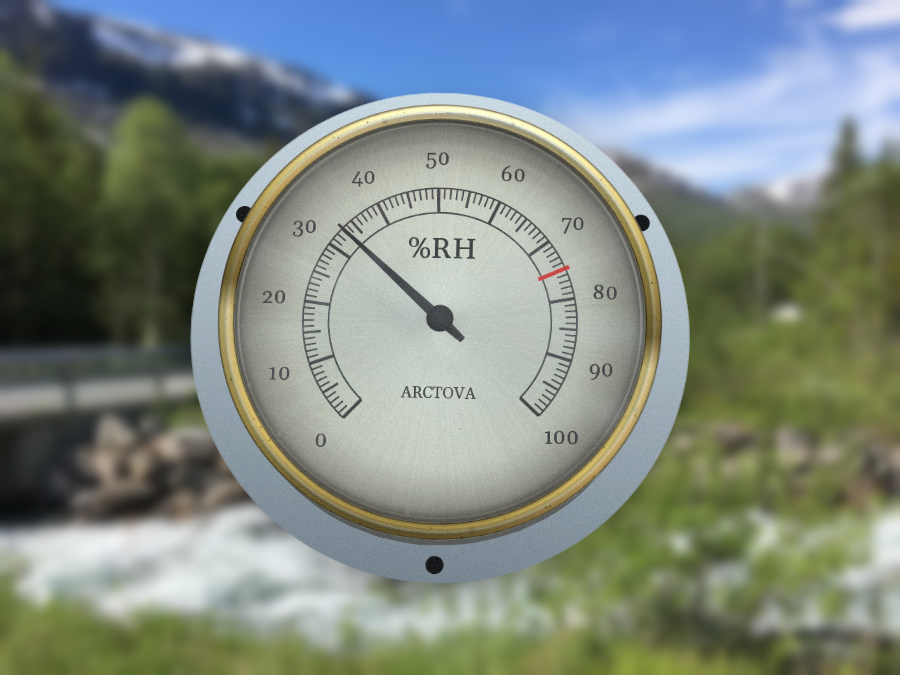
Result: 33%
